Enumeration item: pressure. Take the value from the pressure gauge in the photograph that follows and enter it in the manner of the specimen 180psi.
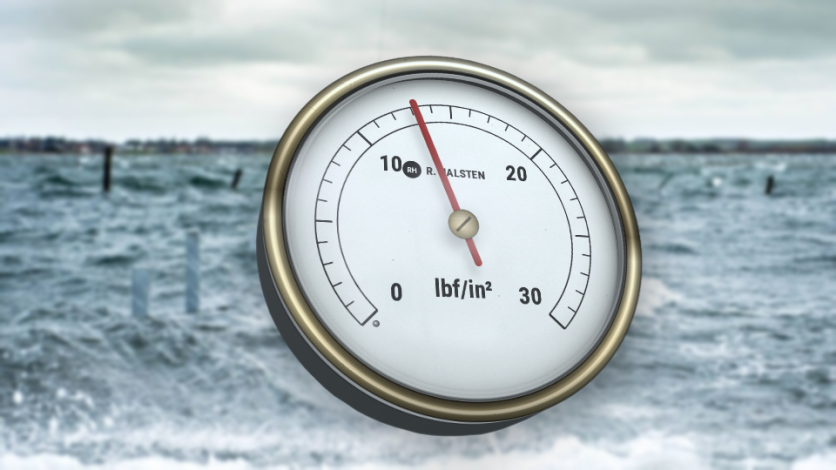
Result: 13psi
